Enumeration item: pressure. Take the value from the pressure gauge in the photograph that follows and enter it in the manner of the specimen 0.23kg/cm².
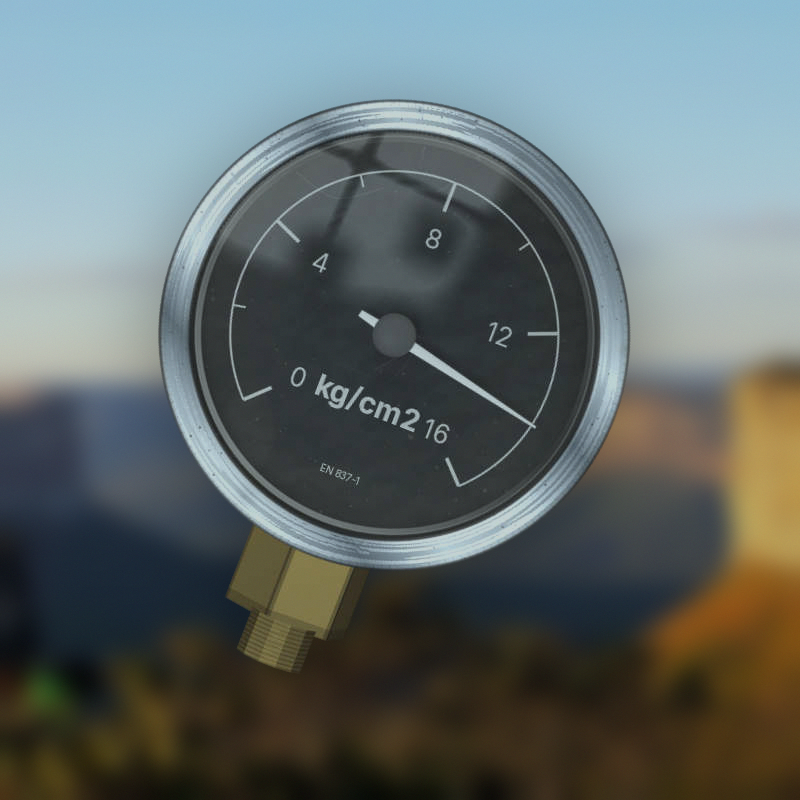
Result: 14kg/cm²
